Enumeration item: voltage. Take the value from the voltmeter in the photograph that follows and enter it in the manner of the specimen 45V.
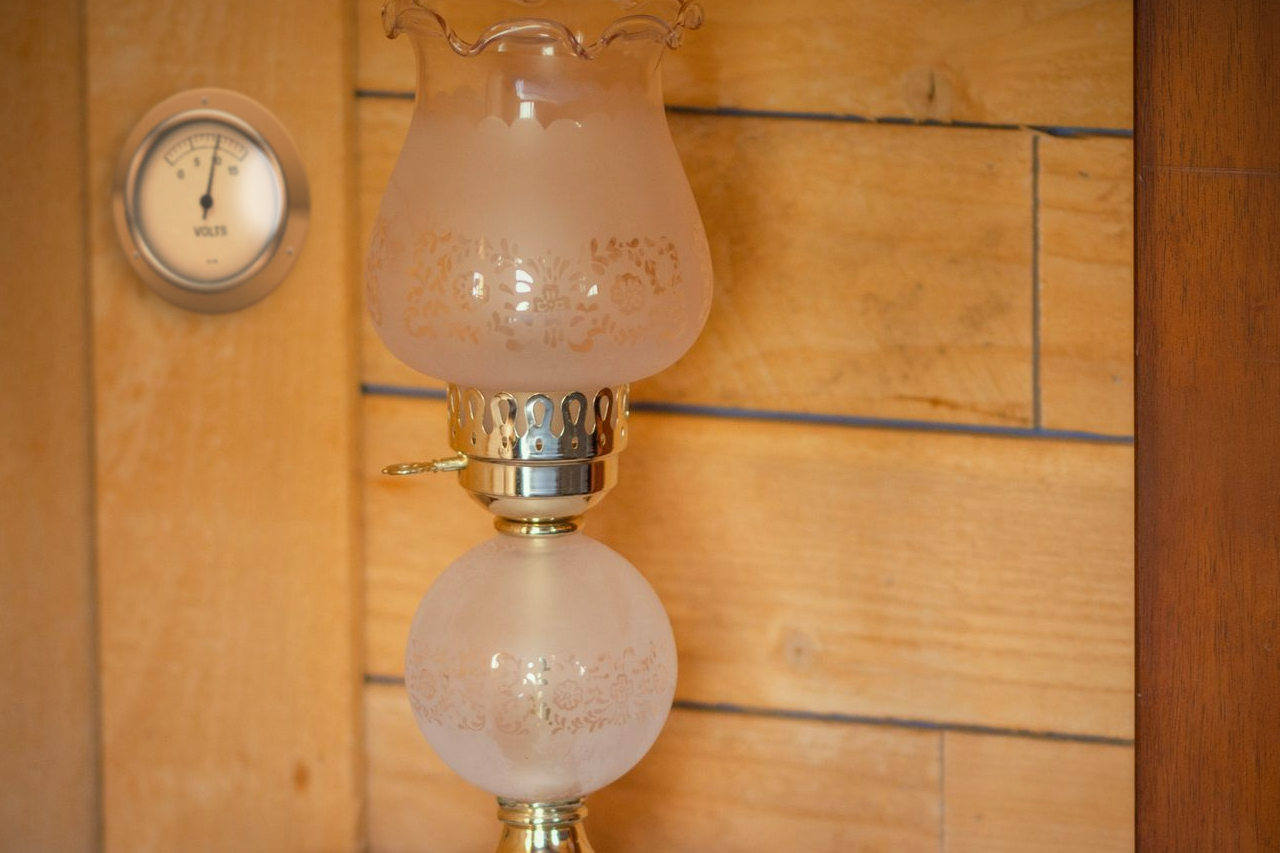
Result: 10V
